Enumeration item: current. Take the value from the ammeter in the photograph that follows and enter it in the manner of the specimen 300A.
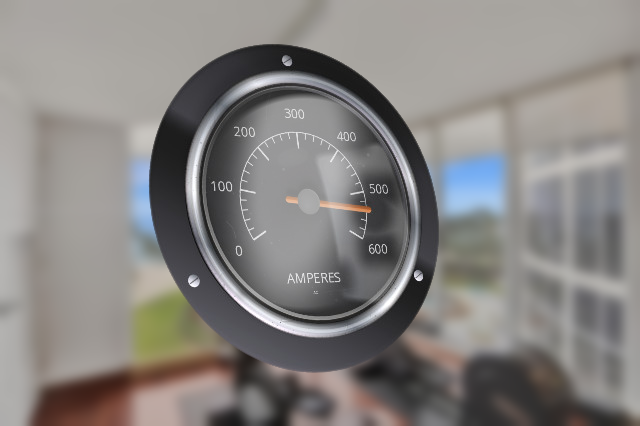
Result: 540A
